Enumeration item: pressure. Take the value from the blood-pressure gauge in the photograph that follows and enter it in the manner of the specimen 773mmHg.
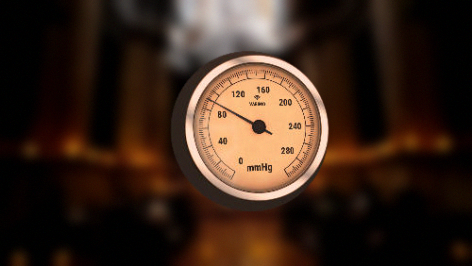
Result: 90mmHg
